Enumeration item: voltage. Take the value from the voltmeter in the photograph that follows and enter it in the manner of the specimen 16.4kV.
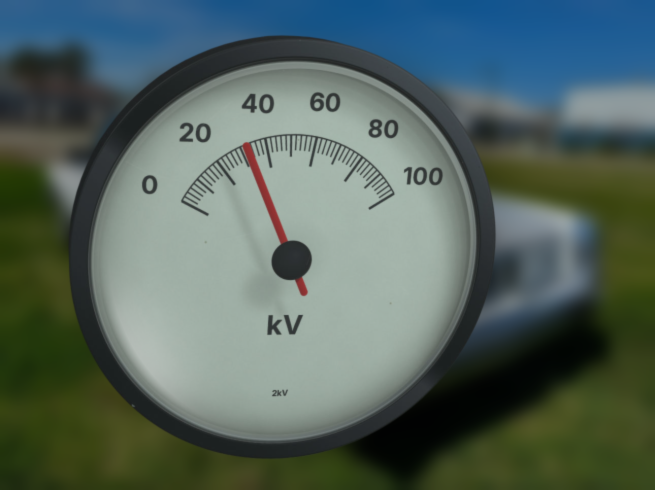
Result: 32kV
